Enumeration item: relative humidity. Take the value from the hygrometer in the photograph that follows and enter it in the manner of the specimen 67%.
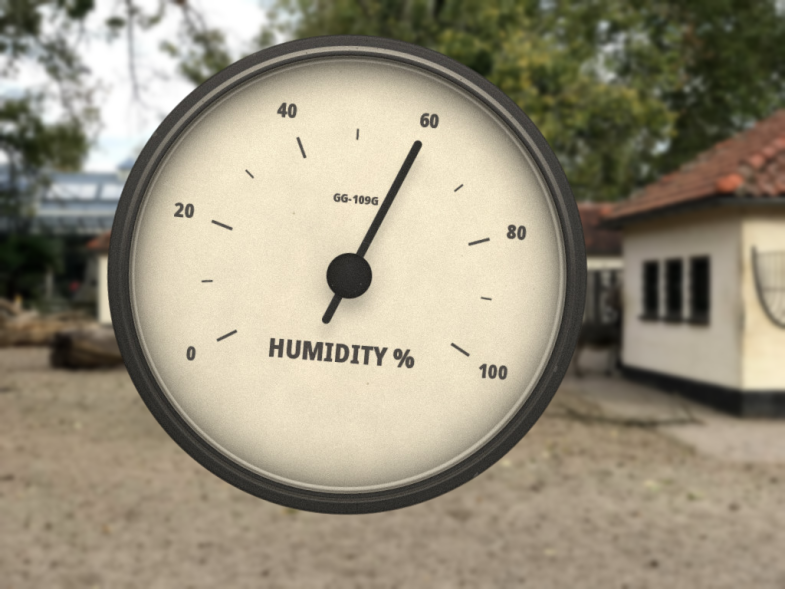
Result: 60%
